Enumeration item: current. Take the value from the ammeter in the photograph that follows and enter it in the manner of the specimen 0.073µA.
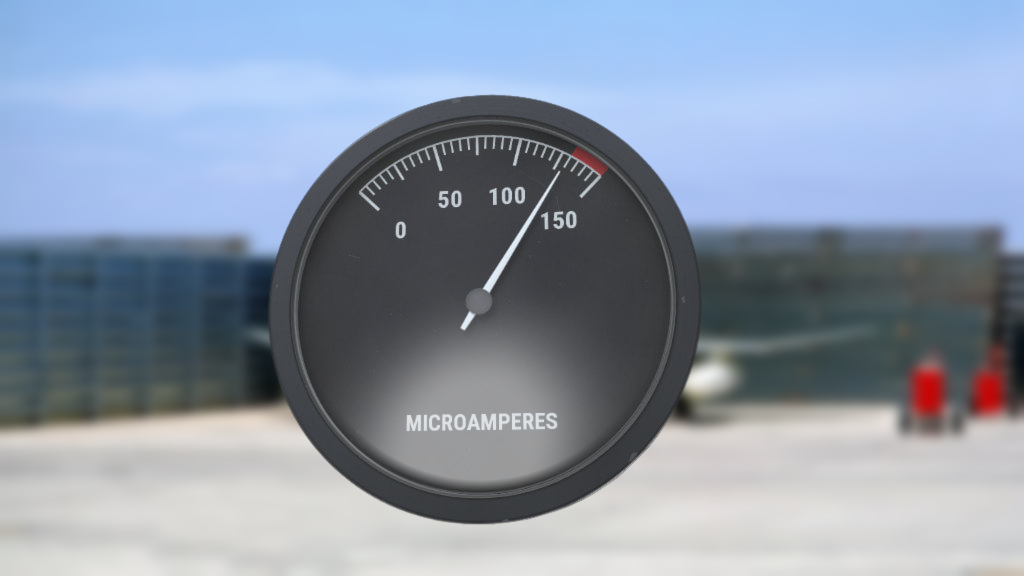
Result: 130µA
